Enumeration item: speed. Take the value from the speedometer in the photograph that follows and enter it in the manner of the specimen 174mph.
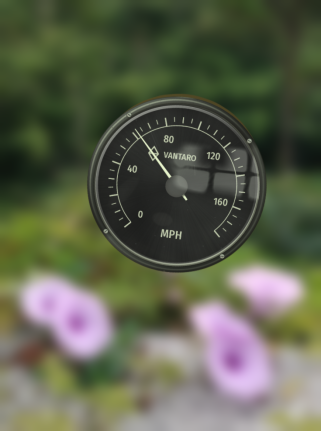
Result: 62.5mph
